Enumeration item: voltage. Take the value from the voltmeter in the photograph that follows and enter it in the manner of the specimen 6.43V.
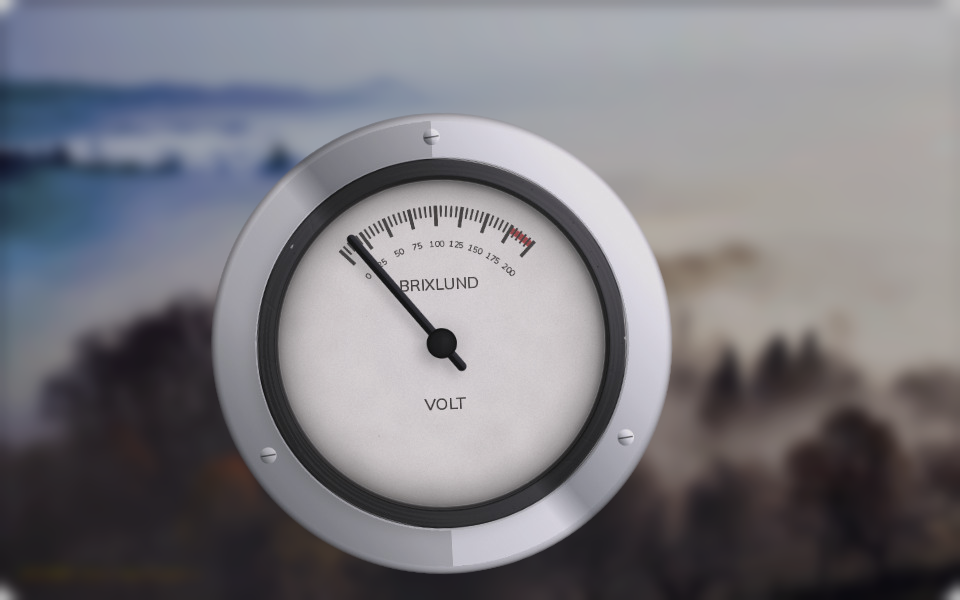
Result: 15V
